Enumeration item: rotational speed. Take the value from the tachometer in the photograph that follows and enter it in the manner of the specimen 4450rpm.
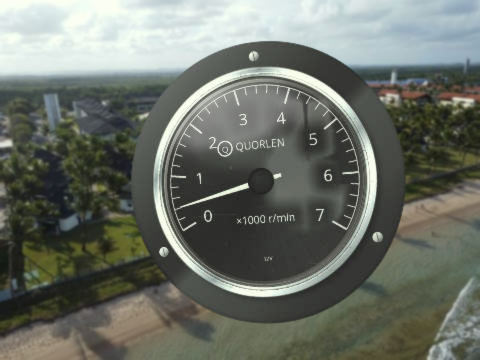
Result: 400rpm
